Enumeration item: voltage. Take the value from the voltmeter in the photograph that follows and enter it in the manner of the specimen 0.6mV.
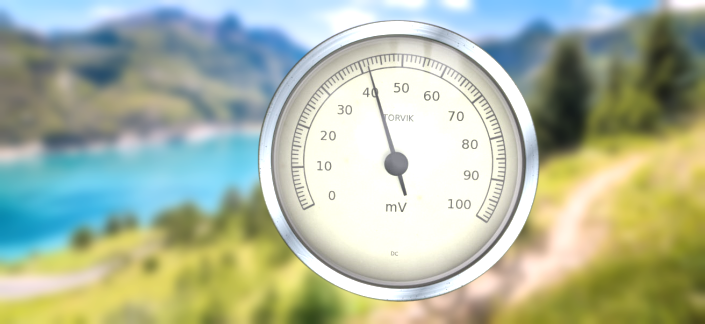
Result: 42mV
